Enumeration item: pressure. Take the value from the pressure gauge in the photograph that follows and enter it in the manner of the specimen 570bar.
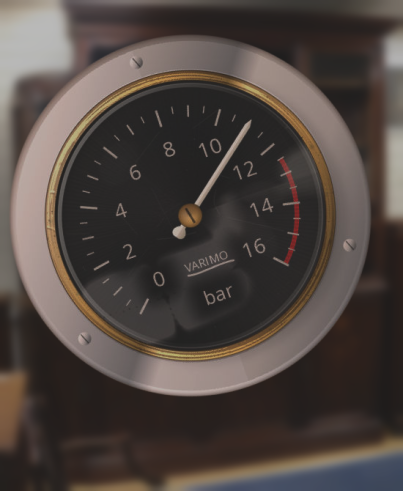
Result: 11bar
